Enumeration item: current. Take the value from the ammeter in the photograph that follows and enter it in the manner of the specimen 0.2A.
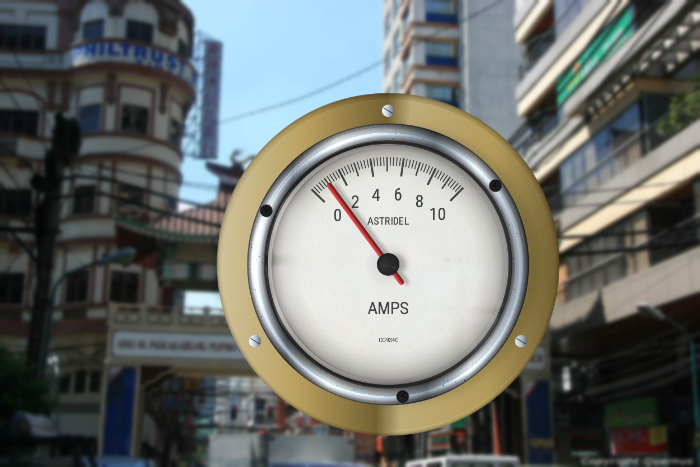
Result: 1A
